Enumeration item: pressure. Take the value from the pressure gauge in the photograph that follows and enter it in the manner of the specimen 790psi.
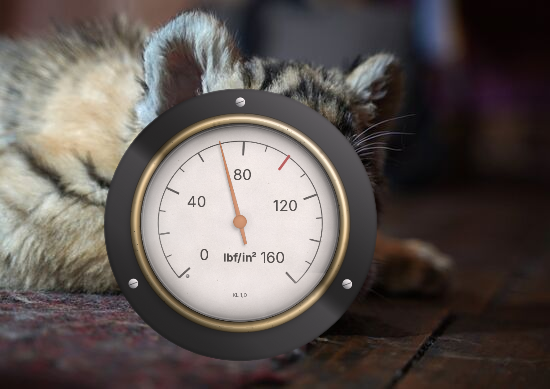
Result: 70psi
